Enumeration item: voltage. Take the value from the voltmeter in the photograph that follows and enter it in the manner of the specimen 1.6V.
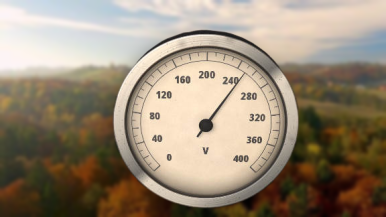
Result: 250V
